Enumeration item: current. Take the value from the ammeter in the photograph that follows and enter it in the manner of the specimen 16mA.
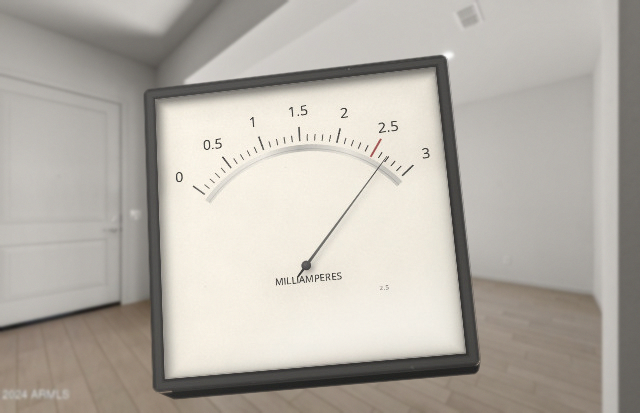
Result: 2.7mA
